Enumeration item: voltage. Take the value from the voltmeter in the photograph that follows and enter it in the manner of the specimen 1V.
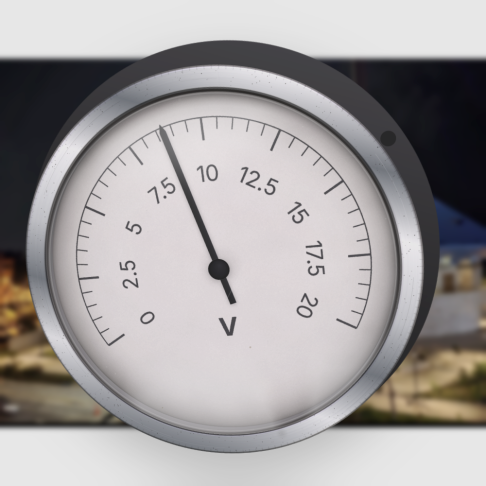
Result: 8.75V
